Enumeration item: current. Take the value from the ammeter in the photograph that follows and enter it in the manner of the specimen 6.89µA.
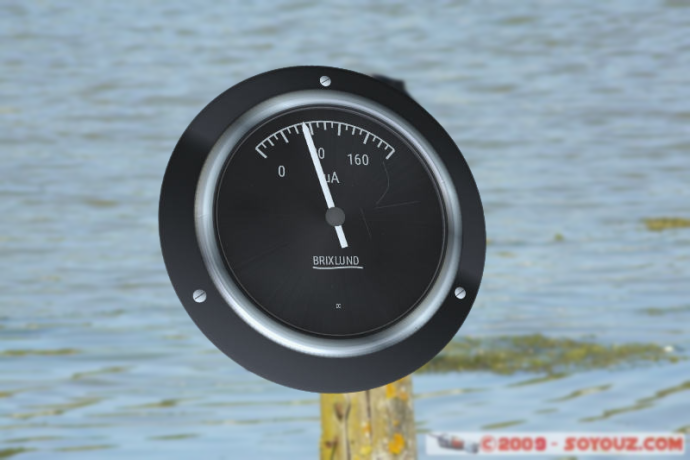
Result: 70µA
